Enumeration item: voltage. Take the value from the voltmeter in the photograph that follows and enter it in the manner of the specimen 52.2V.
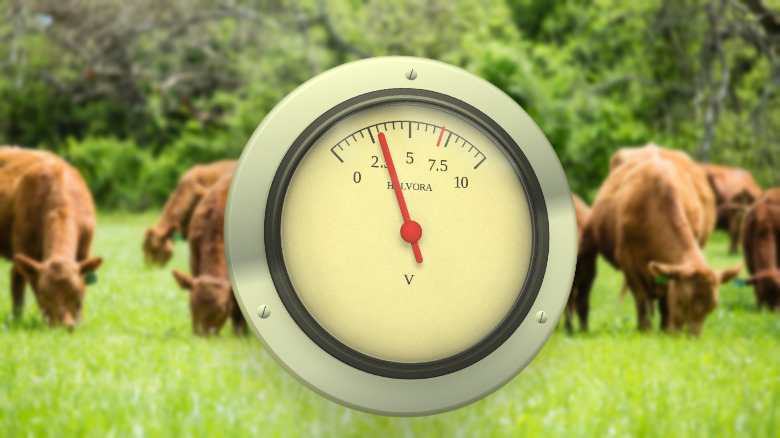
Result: 3V
